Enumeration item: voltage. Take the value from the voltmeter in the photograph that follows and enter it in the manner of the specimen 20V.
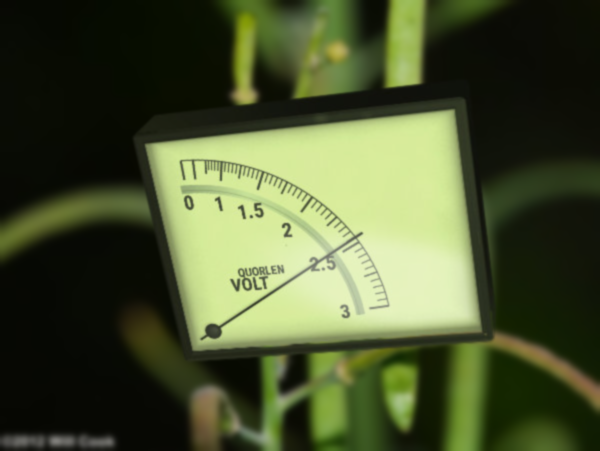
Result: 2.45V
